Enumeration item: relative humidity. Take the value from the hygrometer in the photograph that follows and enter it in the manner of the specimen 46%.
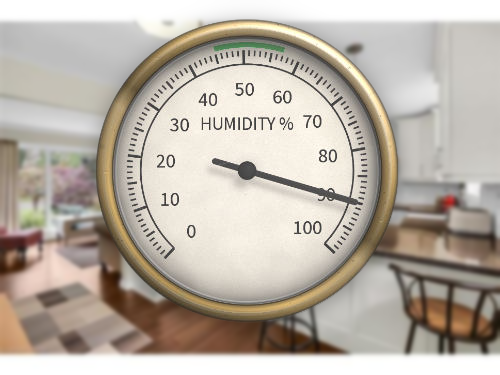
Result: 90%
